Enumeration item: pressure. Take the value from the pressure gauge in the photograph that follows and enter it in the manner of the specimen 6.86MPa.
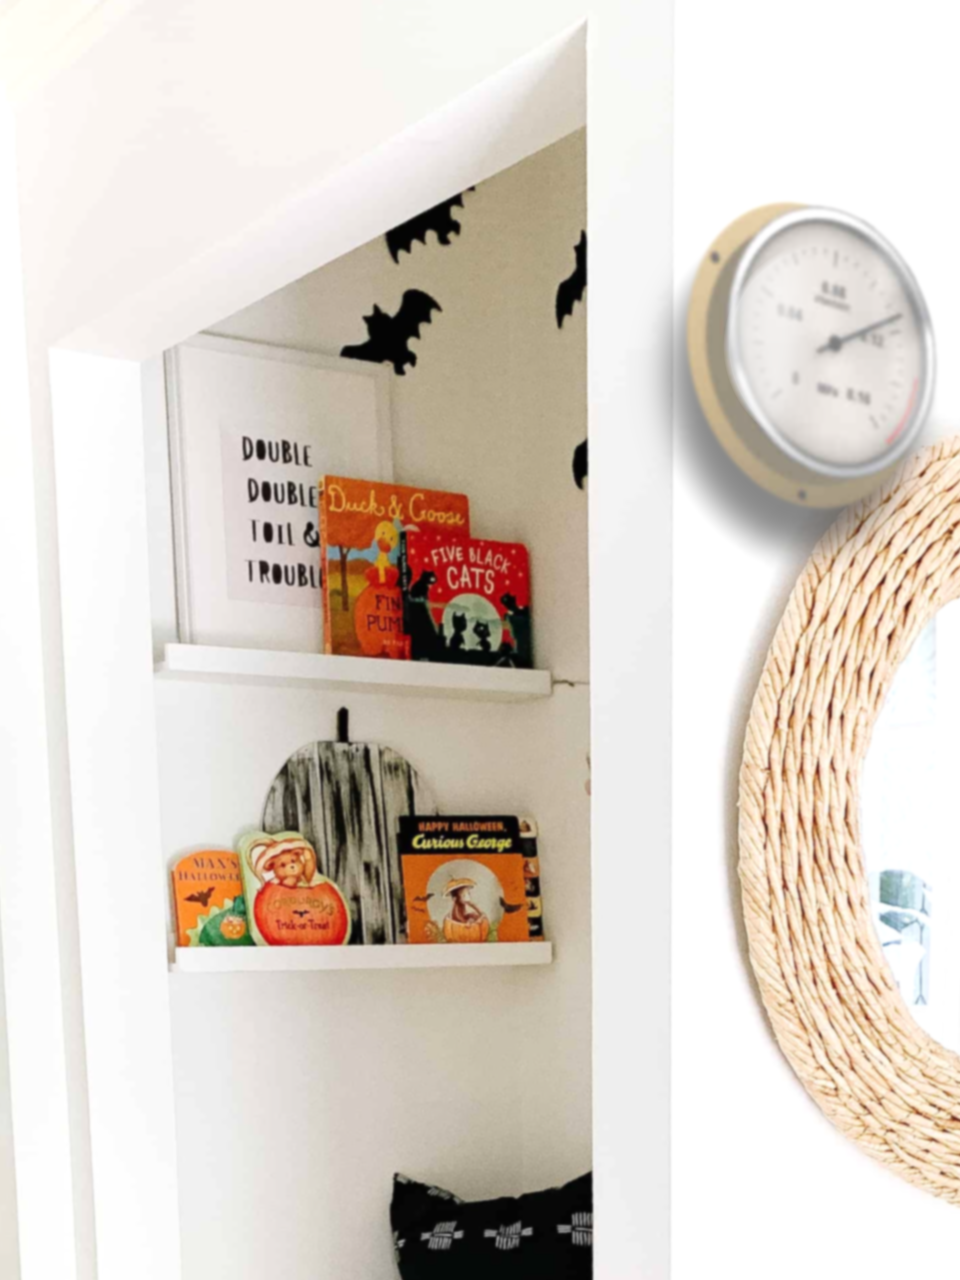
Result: 0.115MPa
